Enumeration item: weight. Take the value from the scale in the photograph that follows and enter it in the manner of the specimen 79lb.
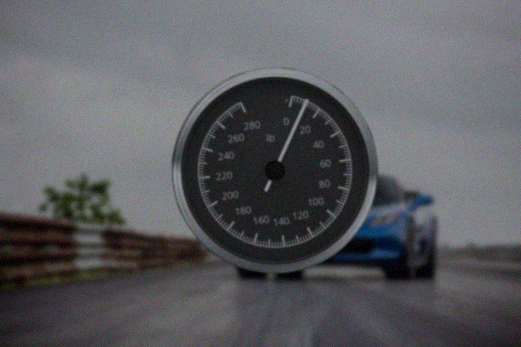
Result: 10lb
